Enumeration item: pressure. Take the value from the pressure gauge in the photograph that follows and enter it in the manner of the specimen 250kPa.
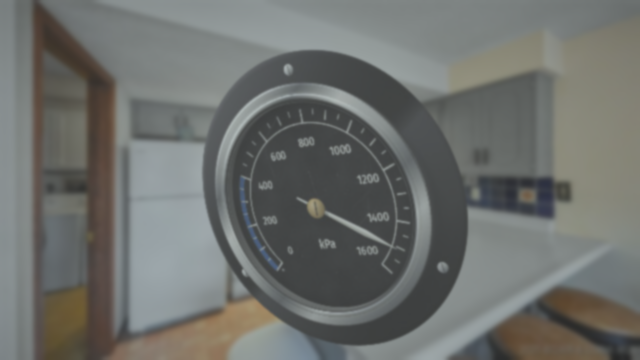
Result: 1500kPa
